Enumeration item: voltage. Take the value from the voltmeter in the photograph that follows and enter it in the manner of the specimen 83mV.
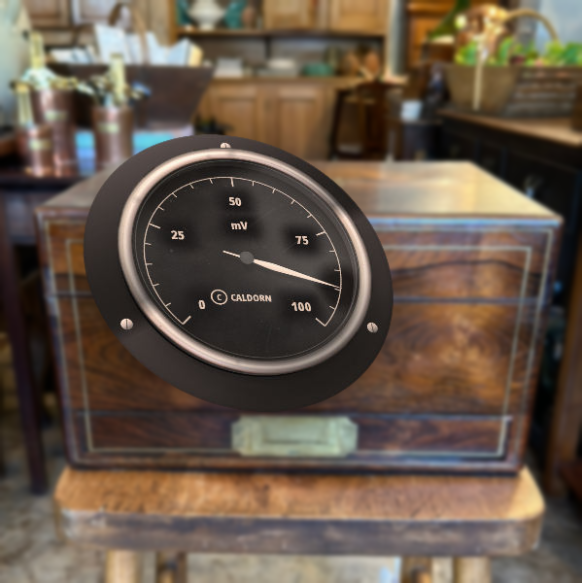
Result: 90mV
